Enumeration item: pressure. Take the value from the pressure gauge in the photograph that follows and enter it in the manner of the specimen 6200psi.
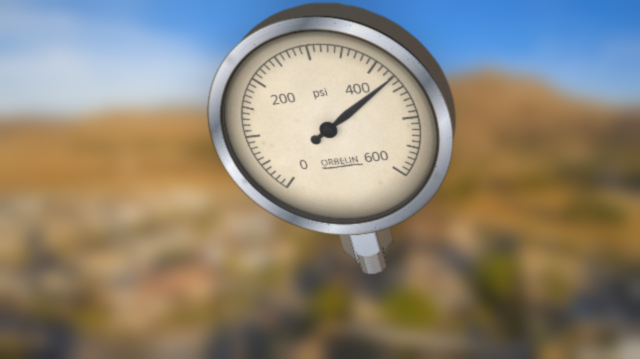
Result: 430psi
